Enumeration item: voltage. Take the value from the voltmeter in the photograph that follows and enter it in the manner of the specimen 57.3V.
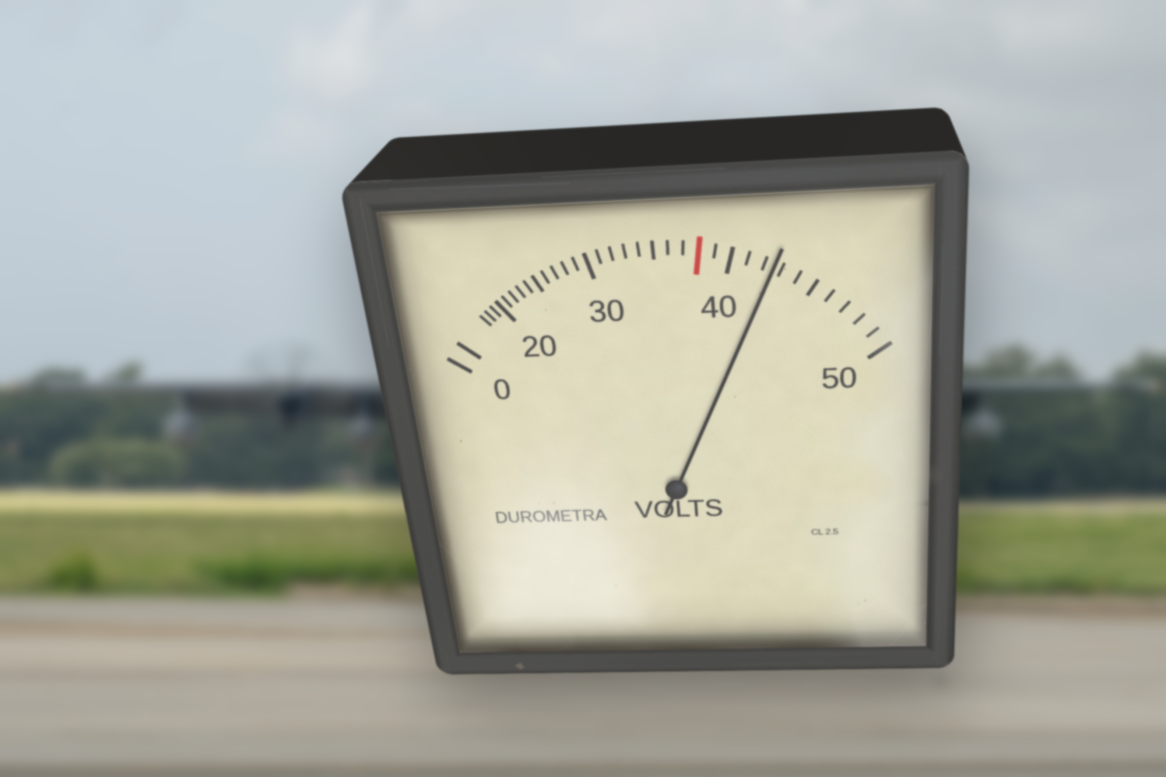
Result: 42.5V
